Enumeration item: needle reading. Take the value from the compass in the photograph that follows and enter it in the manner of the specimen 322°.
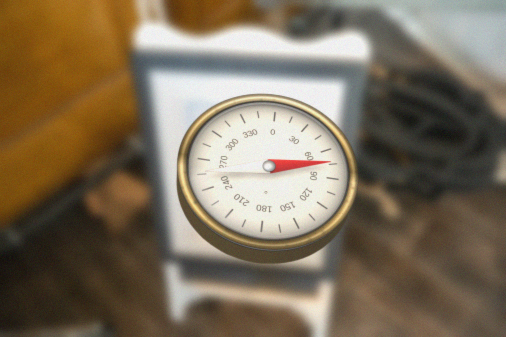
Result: 75°
